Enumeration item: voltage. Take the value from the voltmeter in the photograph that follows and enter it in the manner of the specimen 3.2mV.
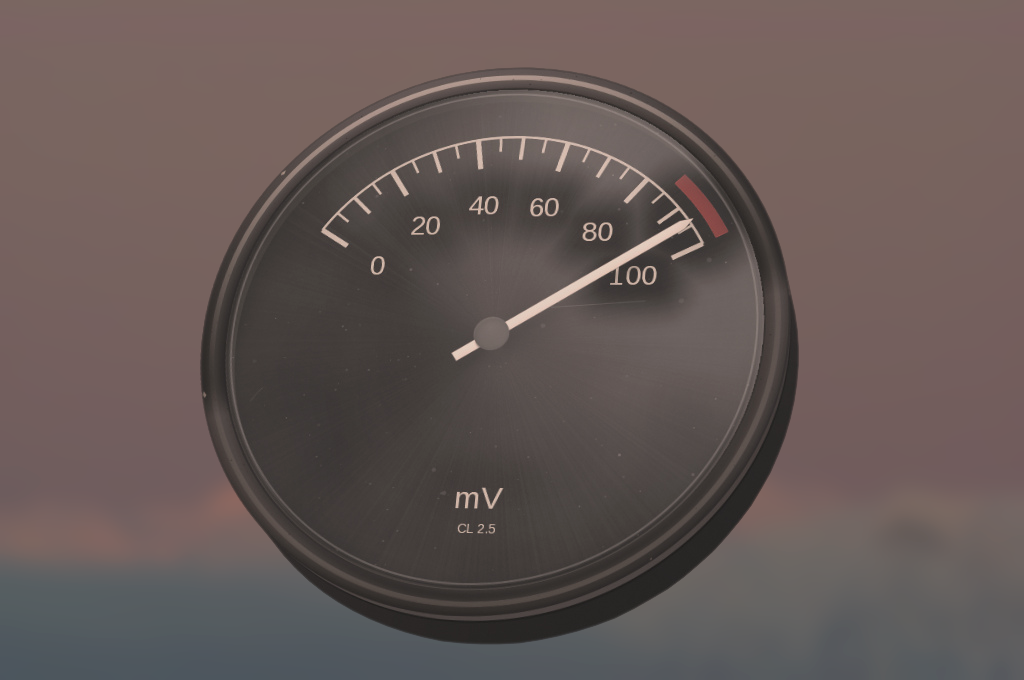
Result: 95mV
